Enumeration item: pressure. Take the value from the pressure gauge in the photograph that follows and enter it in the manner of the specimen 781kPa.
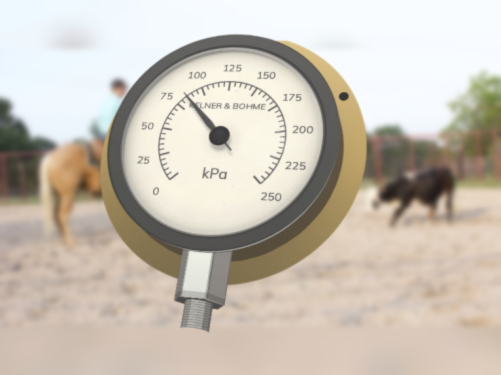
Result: 85kPa
